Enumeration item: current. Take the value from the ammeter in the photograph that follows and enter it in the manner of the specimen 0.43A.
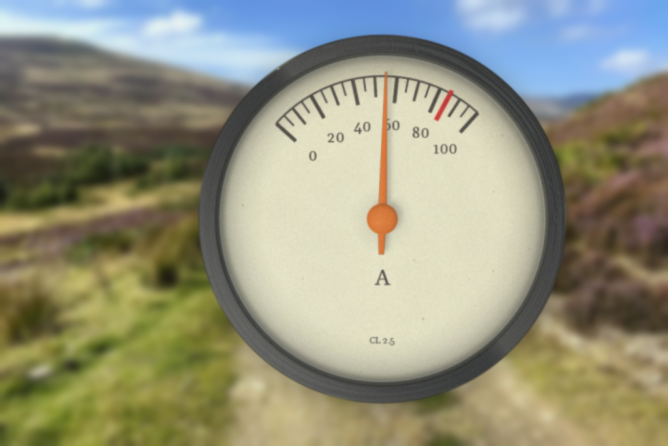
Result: 55A
